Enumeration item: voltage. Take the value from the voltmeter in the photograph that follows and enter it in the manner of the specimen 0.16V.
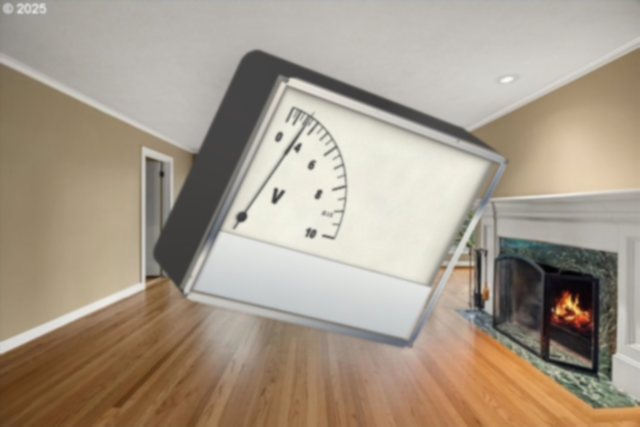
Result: 3V
